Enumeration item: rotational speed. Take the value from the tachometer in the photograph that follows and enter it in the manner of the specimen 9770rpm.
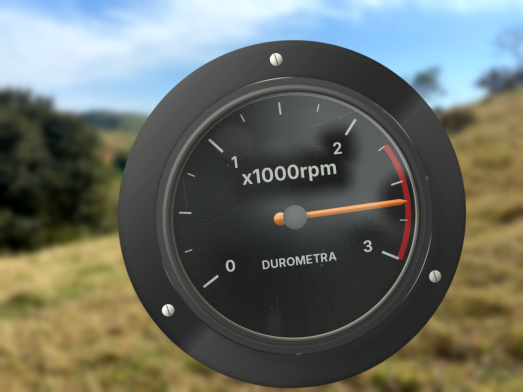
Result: 2625rpm
